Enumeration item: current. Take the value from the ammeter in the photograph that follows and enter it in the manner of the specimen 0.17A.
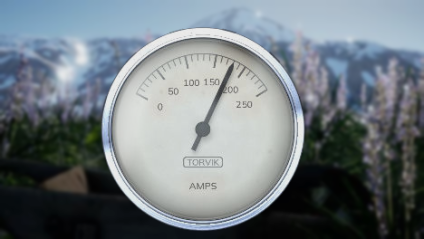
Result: 180A
